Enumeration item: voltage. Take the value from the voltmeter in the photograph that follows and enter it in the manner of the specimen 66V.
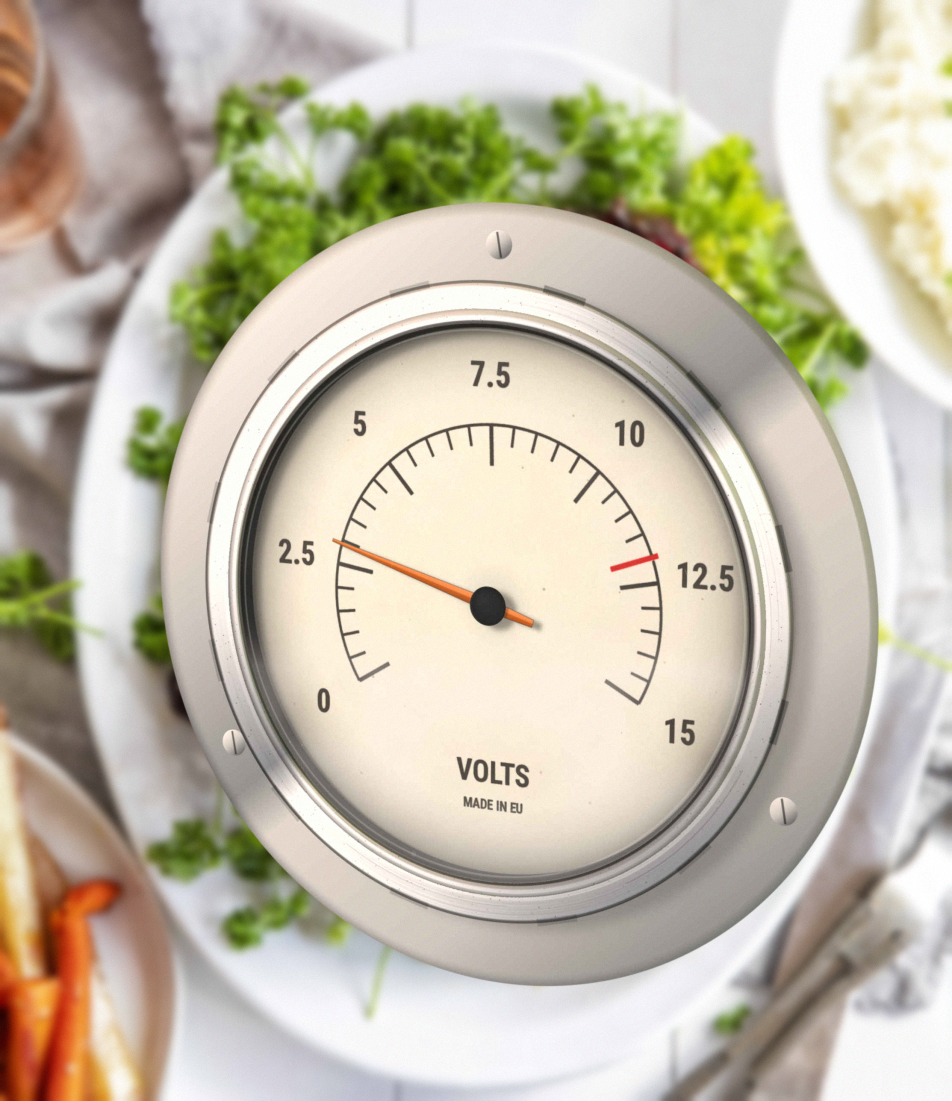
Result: 3V
